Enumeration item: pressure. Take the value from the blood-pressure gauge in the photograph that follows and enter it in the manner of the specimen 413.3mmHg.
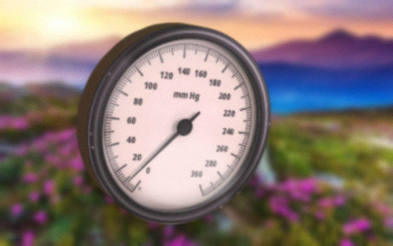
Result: 10mmHg
